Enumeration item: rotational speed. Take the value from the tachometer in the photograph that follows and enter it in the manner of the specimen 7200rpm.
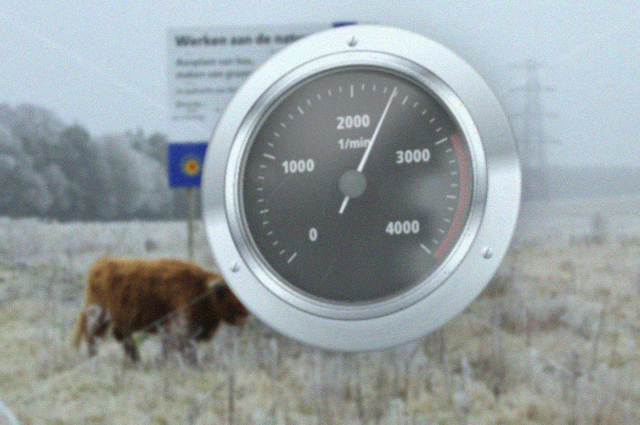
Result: 2400rpm
